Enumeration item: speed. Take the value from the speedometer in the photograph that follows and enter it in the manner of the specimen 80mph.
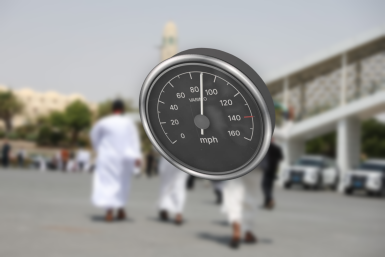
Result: 90mph
